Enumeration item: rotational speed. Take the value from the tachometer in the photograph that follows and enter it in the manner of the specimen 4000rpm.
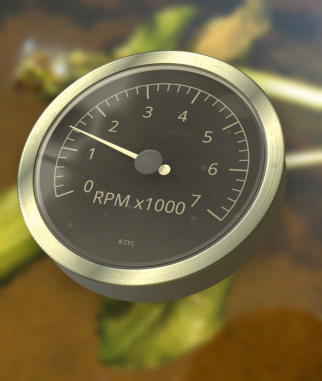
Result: 1400rpm
